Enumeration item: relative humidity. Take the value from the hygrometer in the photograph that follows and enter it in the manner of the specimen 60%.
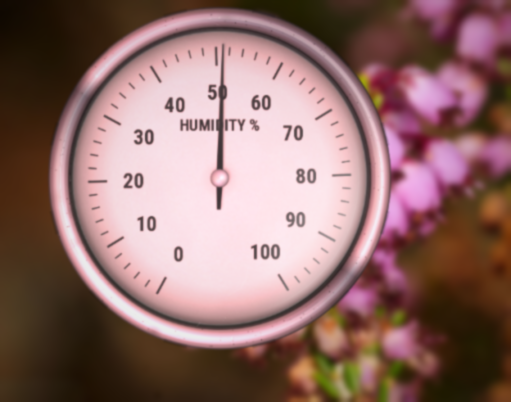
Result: 51%
